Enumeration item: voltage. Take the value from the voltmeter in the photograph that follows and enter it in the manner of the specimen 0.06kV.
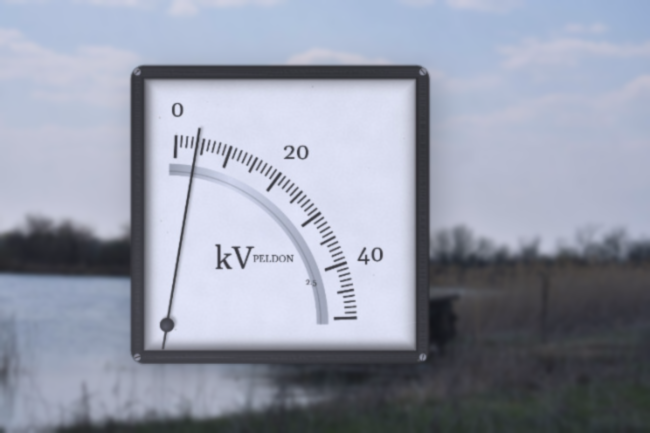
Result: 4kV
